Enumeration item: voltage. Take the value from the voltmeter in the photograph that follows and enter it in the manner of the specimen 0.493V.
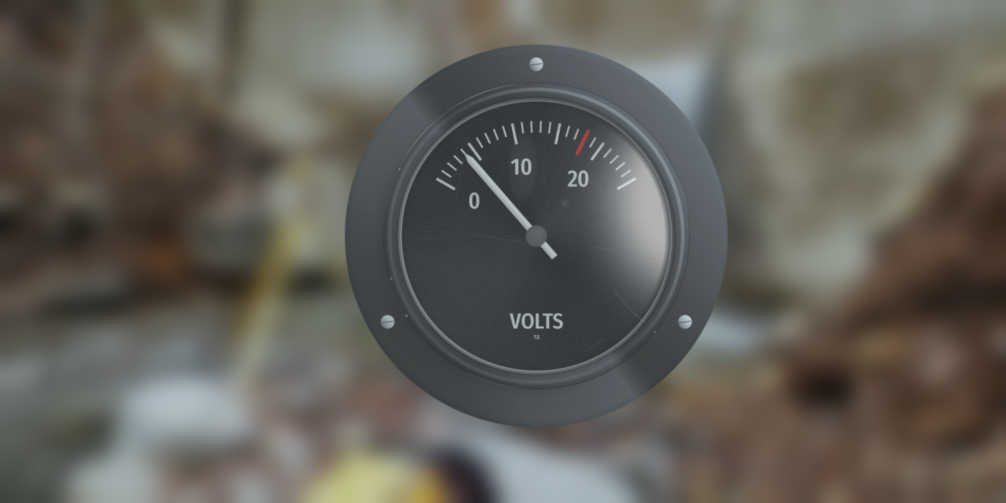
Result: 4V
